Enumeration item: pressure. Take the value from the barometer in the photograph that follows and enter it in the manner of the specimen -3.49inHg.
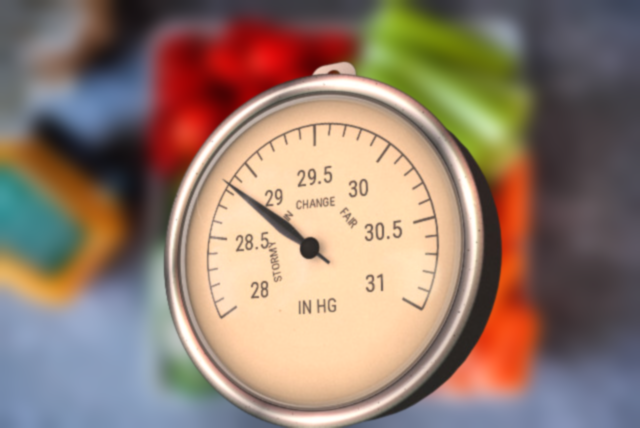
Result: 28.85inHg
